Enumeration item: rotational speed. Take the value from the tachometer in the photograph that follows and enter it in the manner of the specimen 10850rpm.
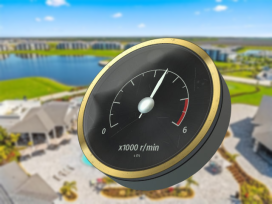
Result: 3500rpm
